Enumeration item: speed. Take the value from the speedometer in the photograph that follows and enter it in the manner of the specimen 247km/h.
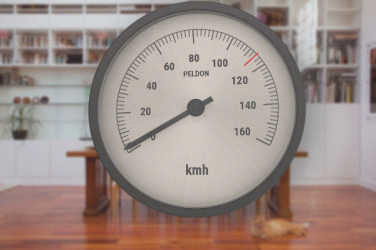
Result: 2km/h
